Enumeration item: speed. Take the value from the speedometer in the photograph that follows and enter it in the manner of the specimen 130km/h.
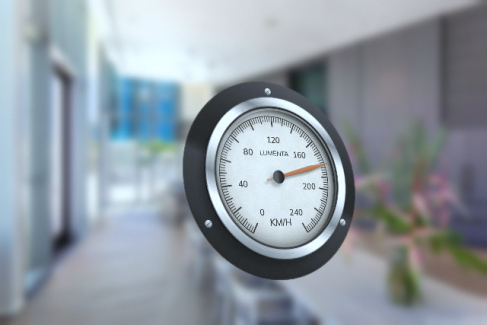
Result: 180km/h
